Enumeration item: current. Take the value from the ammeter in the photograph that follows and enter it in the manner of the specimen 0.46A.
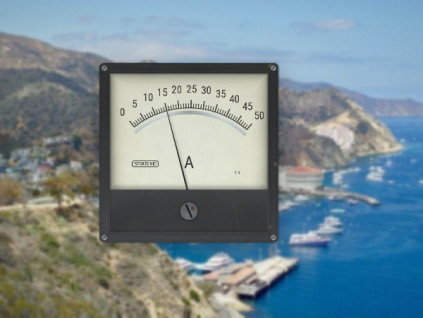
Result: 15A
